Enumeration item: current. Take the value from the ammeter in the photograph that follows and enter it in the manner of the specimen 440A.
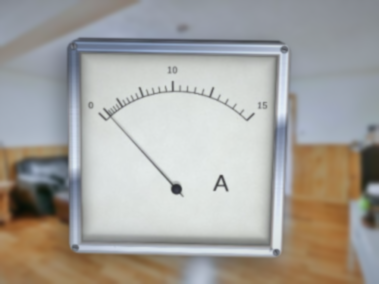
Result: 2.5A
